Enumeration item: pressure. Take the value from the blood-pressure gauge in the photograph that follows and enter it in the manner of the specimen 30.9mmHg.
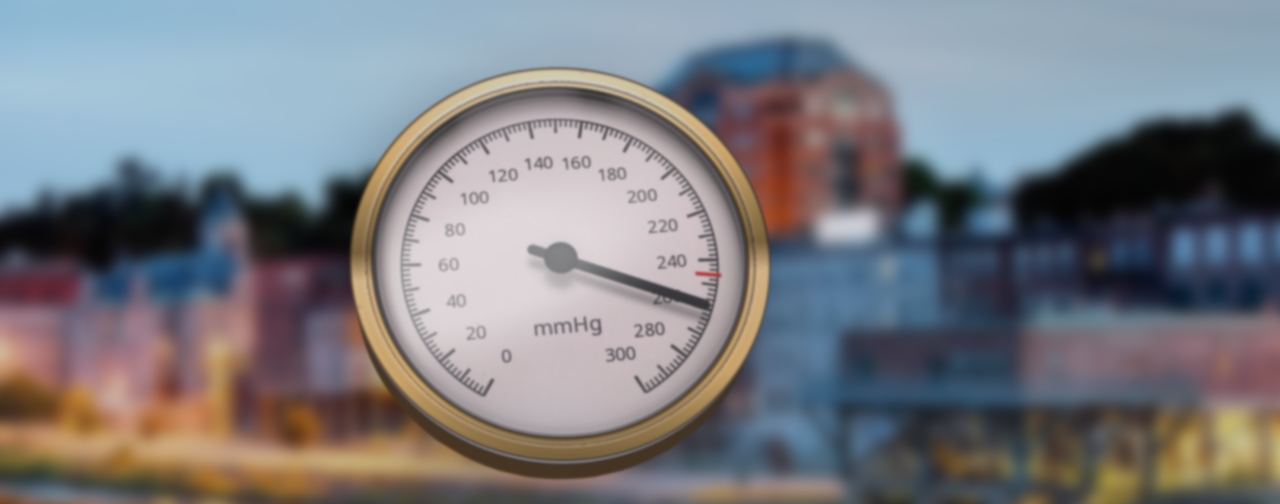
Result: 260mmHg
